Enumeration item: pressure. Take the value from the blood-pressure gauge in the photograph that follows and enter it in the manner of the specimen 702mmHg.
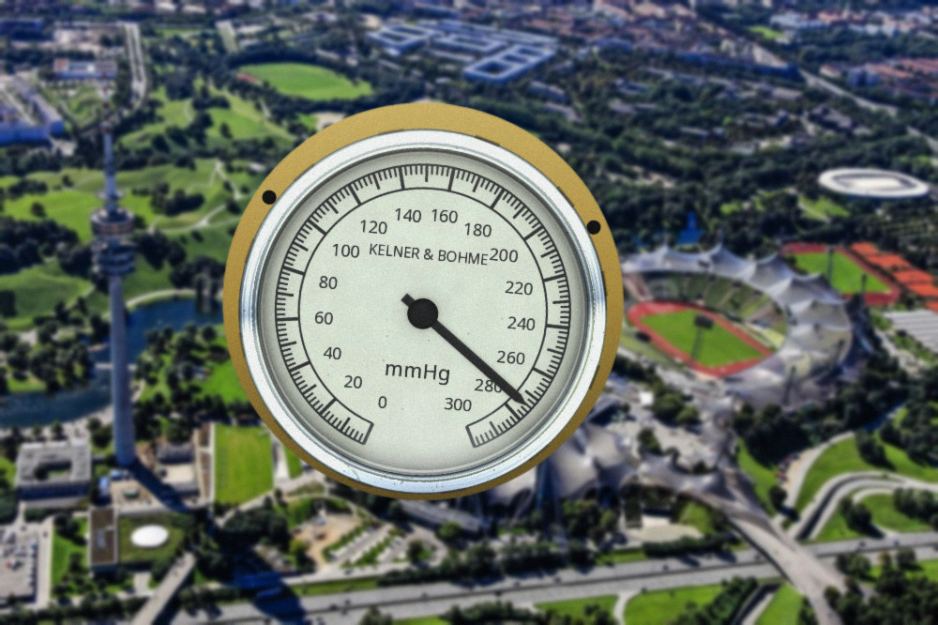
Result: 274mmHg
